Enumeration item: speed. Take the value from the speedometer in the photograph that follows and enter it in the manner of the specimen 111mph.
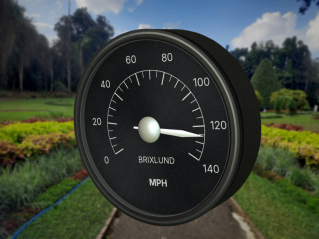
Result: 125mph
